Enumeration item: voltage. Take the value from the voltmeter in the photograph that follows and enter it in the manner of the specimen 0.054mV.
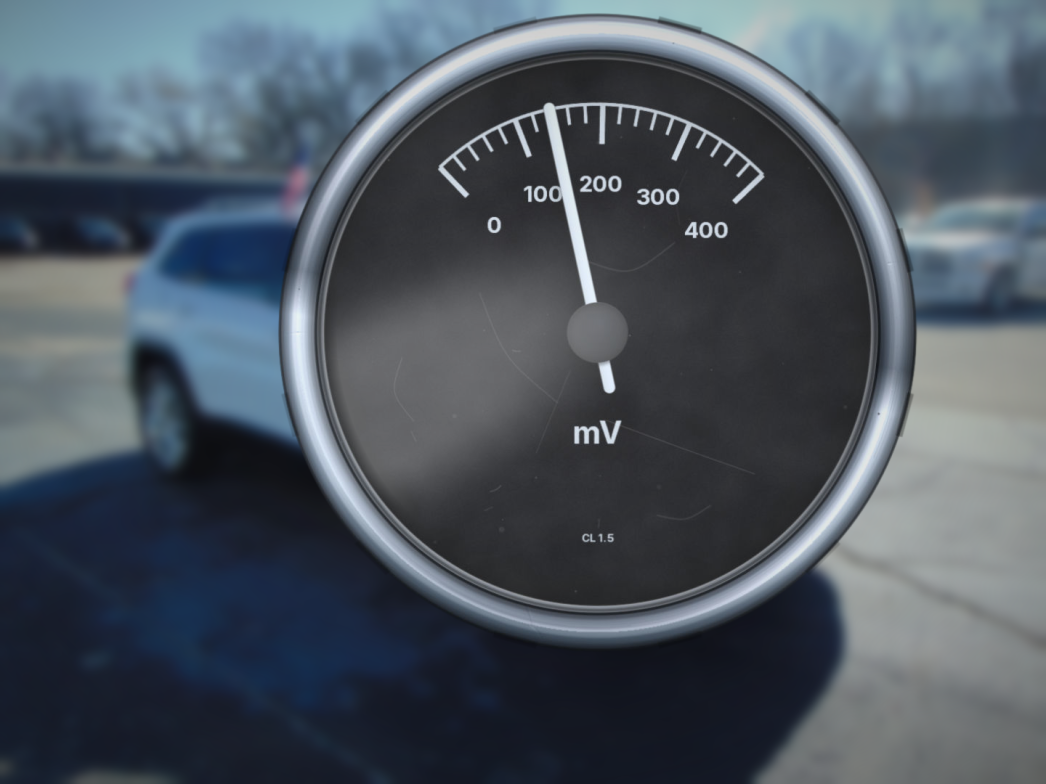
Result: 140mV
